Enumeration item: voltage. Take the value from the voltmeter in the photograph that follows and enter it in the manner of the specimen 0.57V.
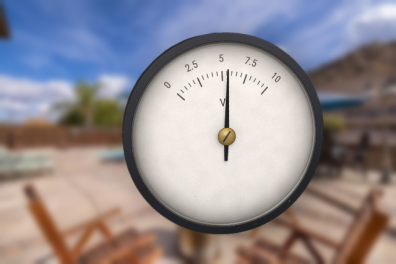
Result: 5.5V
